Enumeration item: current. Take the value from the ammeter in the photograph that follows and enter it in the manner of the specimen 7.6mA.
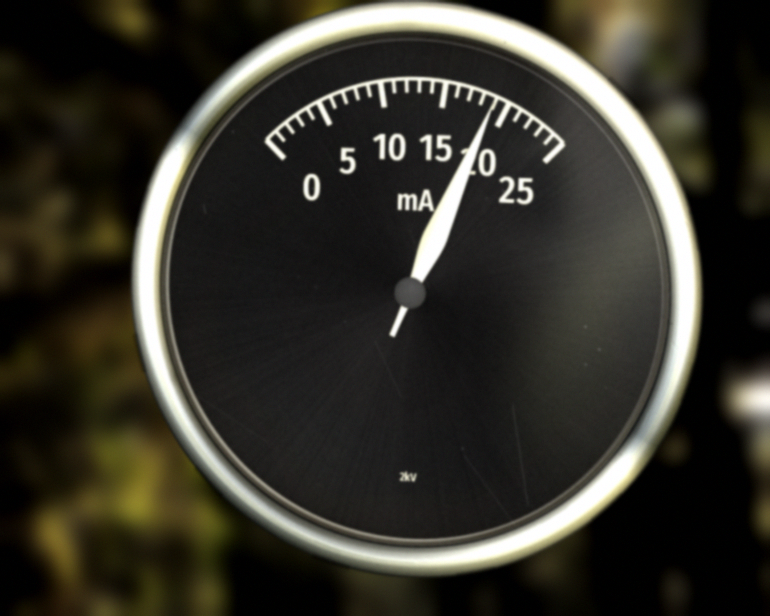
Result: 19mA
